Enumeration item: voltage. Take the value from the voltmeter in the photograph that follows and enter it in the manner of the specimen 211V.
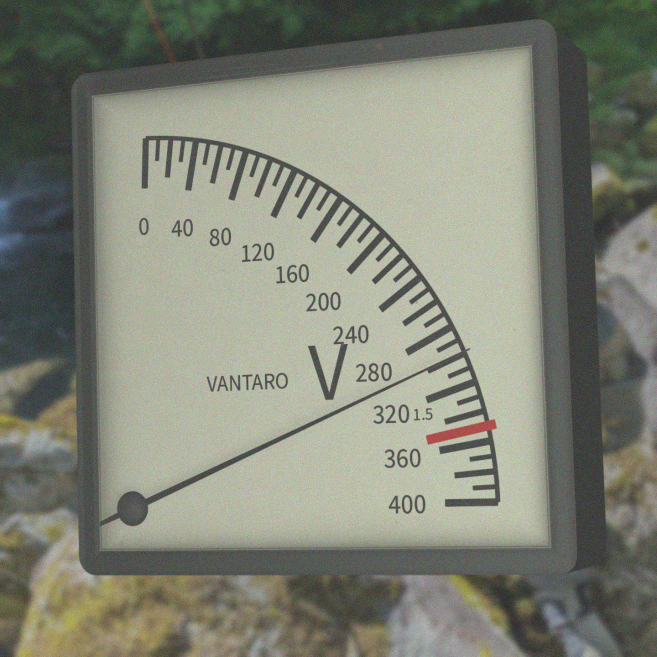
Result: 300V
